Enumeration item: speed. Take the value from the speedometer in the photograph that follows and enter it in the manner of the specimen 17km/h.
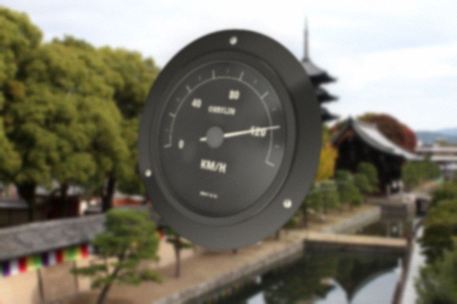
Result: 120km/h
